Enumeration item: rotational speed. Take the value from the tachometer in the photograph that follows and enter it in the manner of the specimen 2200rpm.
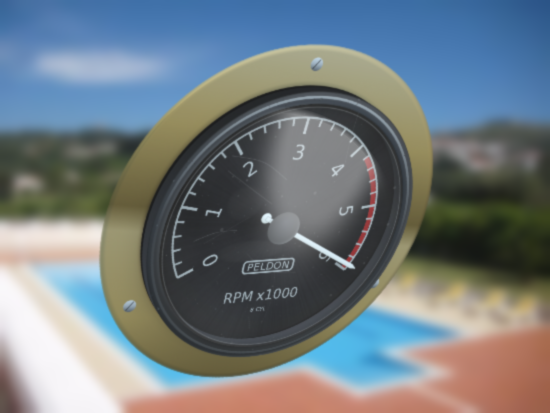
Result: 5900rpm
